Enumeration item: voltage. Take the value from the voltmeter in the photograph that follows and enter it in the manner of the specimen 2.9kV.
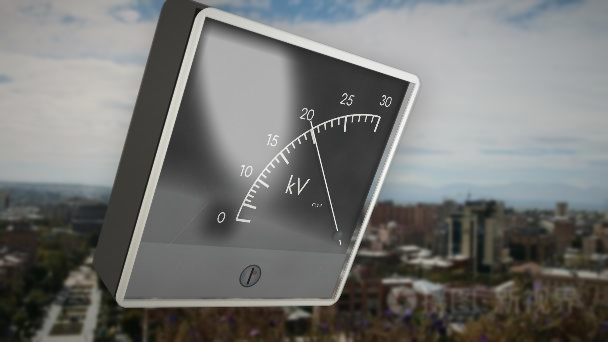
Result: 20kV
